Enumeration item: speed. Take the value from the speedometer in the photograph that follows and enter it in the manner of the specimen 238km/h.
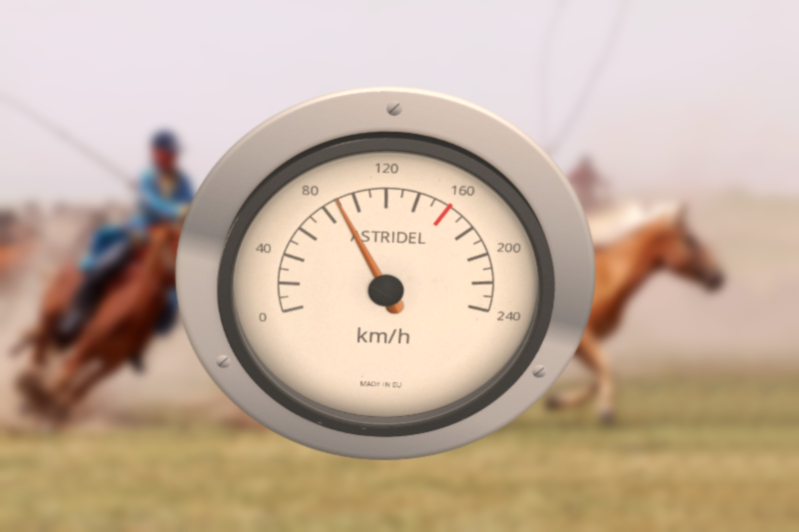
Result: 90km/h
